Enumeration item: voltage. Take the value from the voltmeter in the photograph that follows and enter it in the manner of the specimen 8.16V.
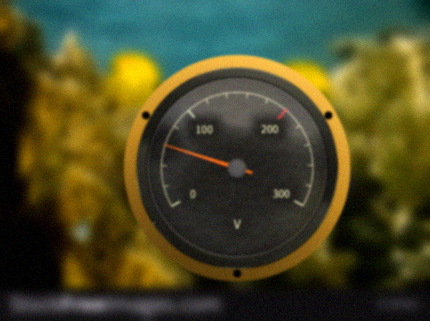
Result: 60V
